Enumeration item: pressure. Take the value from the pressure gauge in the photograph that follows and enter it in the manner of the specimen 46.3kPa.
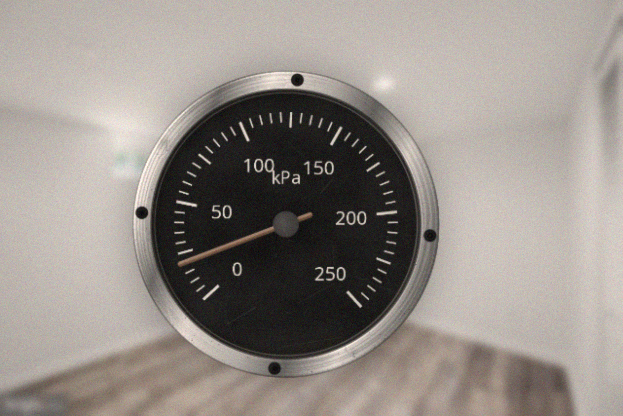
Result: 20kPa
